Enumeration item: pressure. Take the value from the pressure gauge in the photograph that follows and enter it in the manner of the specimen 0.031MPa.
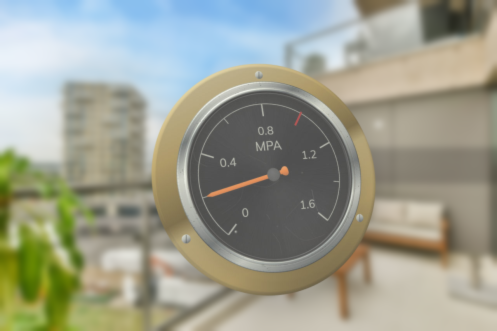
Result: 0.2MPa
